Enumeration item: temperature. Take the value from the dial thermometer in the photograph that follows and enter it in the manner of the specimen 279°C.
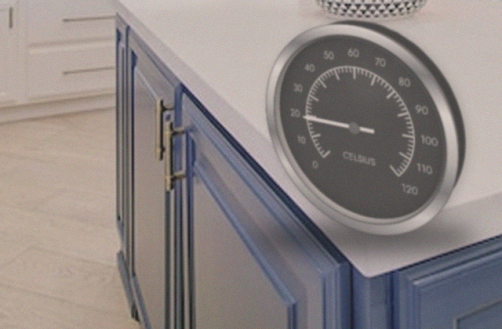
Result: 20°C
